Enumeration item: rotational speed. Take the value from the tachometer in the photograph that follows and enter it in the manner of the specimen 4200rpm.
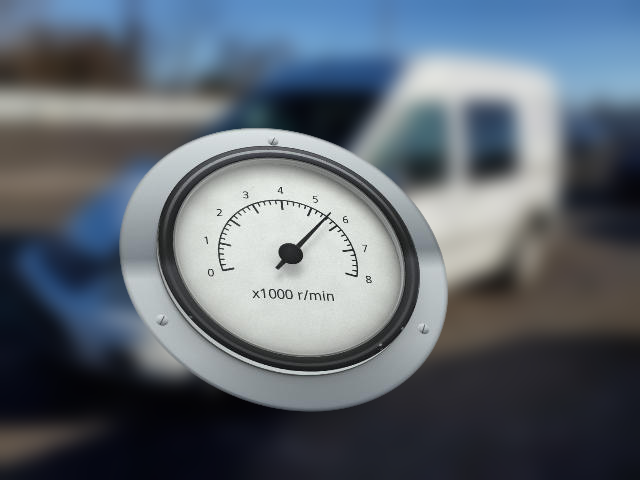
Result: 5600rpm
